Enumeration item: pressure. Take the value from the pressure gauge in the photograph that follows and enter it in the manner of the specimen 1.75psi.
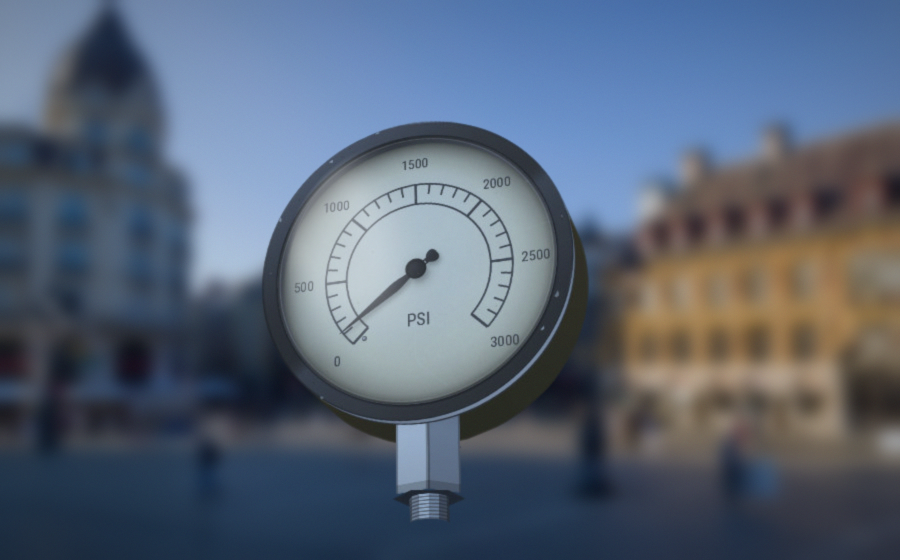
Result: 100psi
